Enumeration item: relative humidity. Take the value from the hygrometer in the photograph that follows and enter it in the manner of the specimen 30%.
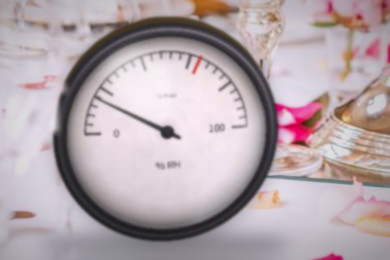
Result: 16%
